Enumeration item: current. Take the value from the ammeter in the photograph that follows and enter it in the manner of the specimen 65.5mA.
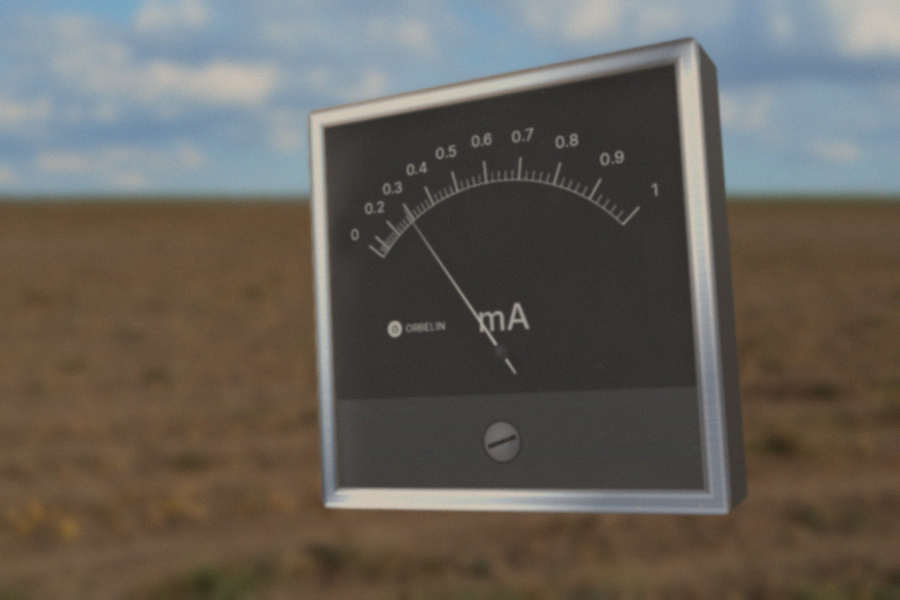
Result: 0.3mA
